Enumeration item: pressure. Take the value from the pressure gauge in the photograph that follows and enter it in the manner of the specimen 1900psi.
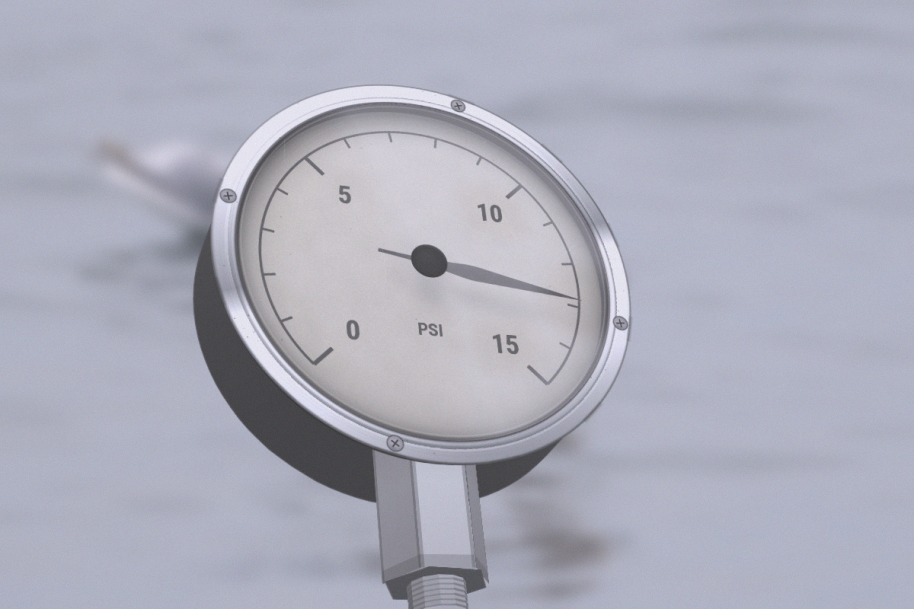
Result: 13psi
